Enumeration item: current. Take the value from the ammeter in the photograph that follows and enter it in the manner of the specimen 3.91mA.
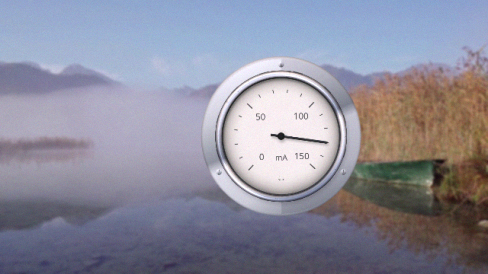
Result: 130mA
